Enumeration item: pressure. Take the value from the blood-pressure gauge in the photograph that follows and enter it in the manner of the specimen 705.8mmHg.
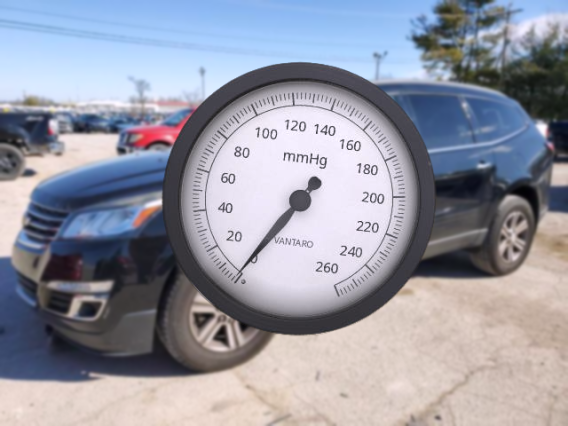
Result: 2mmHg
